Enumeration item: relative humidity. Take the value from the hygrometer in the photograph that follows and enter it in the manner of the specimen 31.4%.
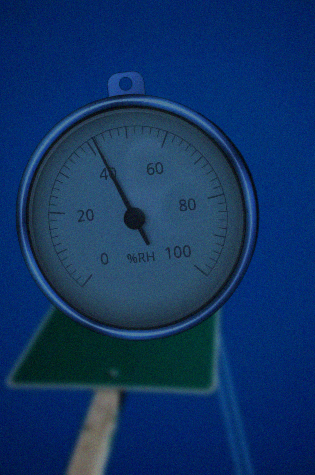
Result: 42%
